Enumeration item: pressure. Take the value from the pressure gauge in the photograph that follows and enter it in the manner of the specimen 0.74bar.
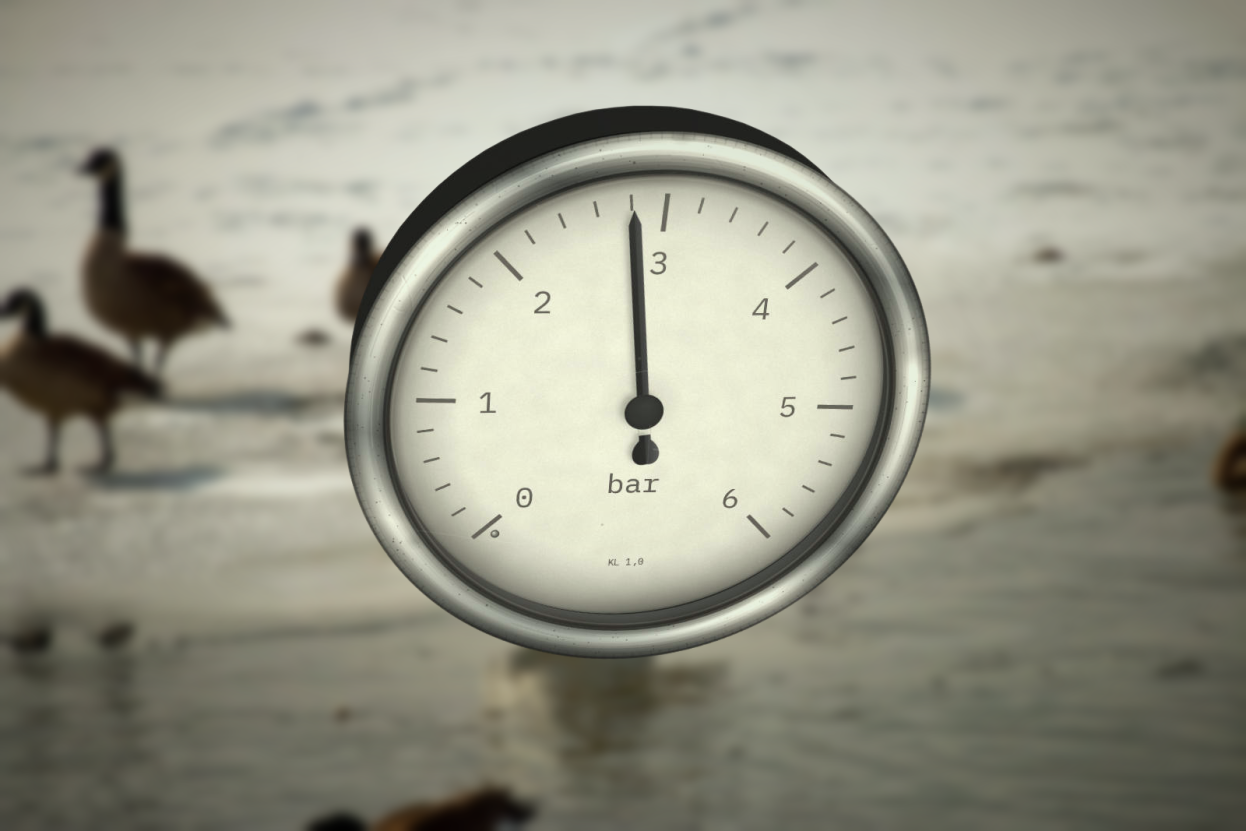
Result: 2.8bar
